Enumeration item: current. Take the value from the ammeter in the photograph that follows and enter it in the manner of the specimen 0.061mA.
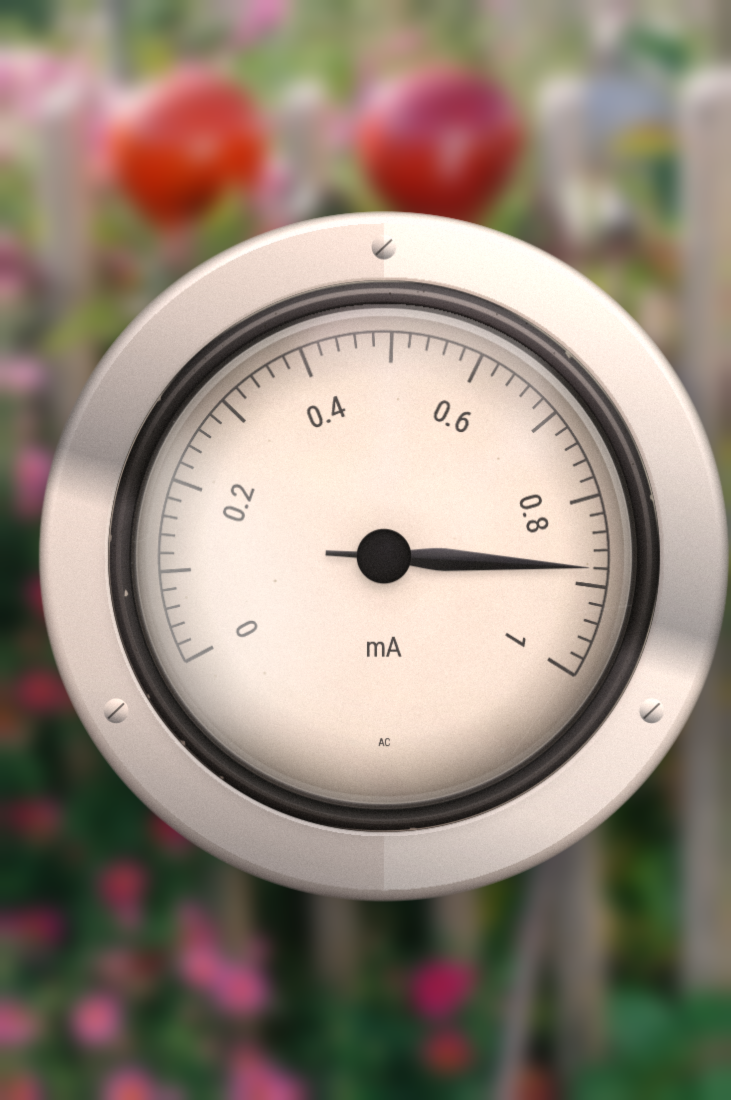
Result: 0.88mA
